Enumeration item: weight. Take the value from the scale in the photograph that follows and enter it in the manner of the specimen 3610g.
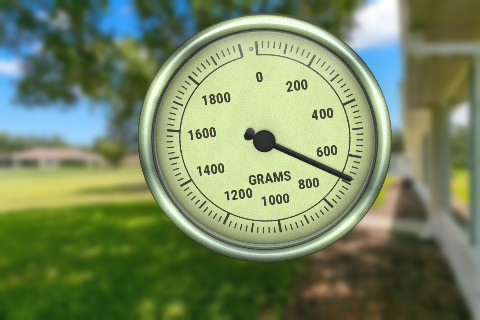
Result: 680g
